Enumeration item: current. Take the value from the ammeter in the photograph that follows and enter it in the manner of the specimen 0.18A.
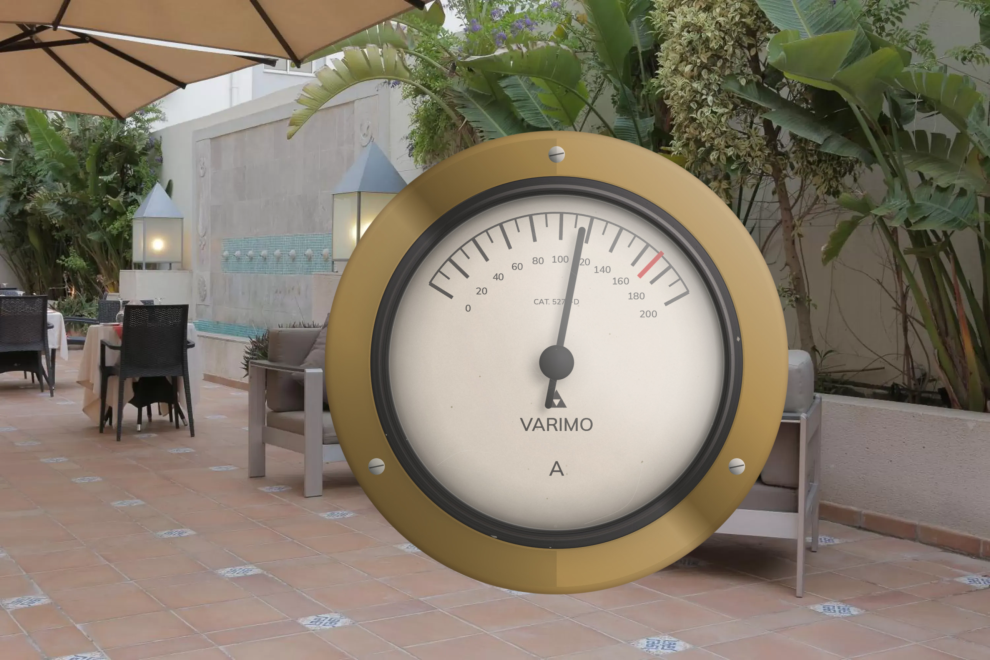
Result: 115A
